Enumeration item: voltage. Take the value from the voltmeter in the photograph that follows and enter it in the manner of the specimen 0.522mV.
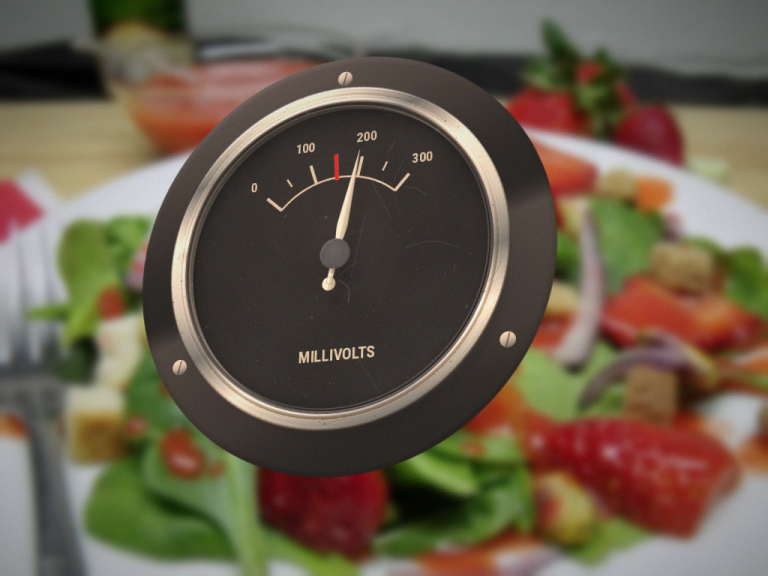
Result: 200mV
